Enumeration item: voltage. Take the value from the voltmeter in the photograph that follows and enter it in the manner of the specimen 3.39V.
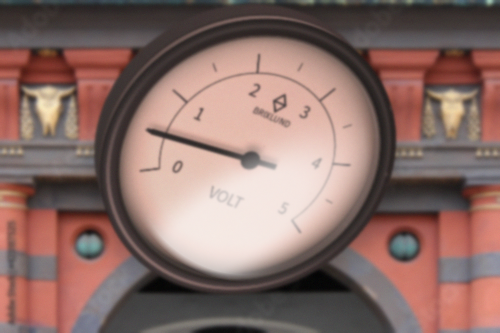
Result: 0.5V
